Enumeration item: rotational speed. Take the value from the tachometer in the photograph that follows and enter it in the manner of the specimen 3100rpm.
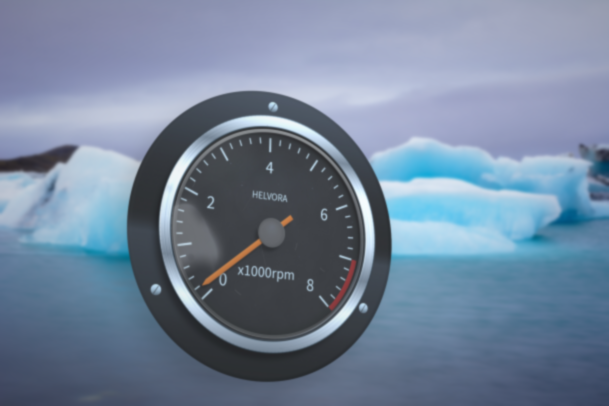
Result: 200rpm
